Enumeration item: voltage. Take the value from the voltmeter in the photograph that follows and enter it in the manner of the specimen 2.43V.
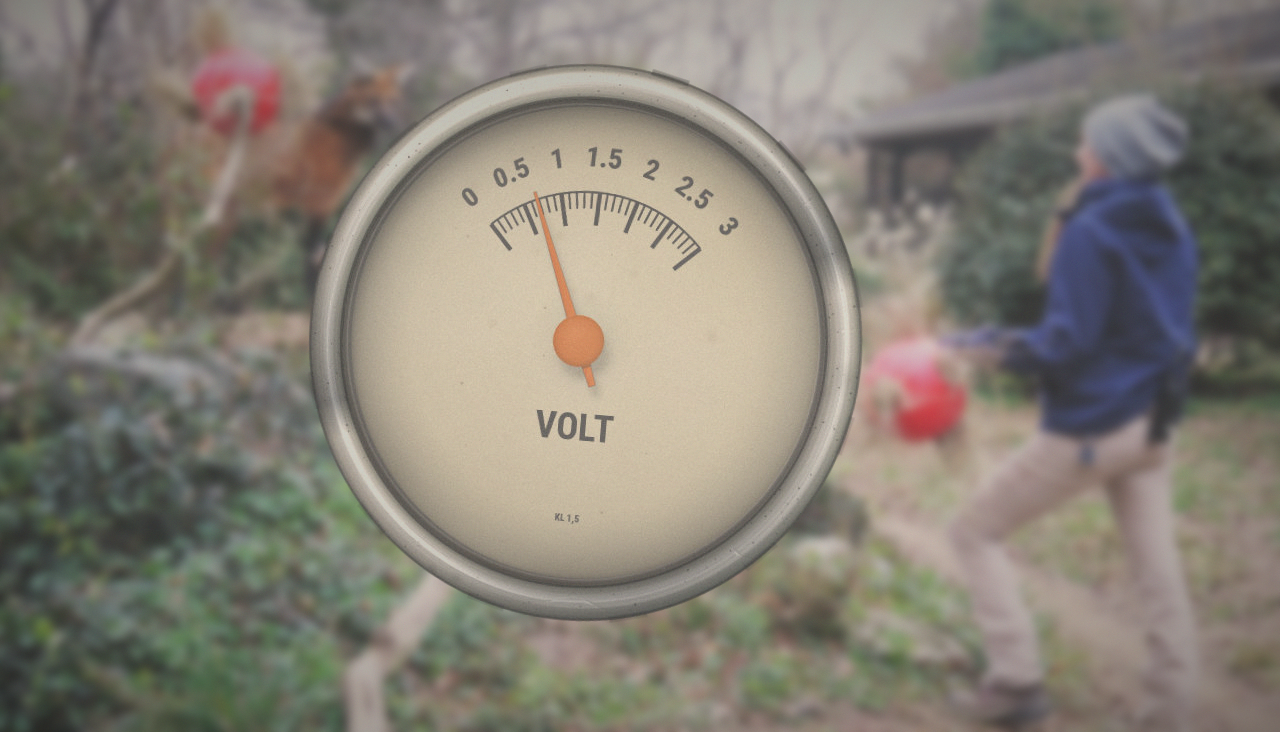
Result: 0.7V
